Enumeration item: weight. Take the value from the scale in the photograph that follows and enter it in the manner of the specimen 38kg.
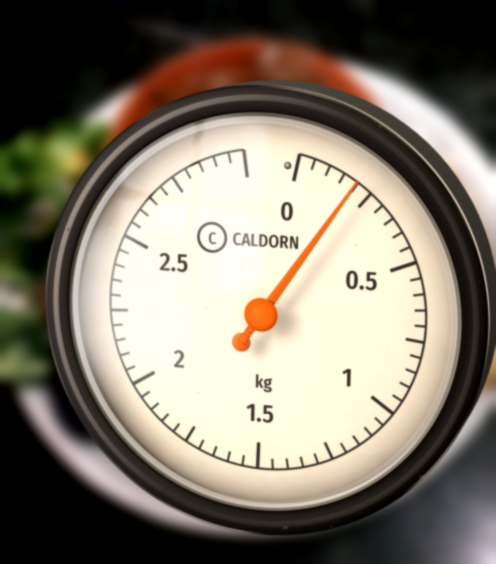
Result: 0.2kg
